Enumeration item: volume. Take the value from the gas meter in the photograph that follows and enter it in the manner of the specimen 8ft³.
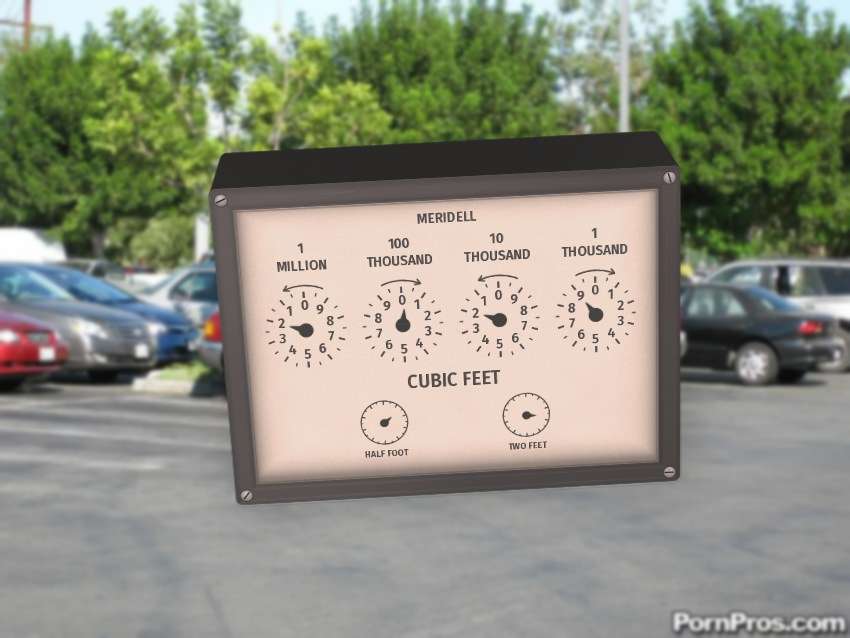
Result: 201900ft³
